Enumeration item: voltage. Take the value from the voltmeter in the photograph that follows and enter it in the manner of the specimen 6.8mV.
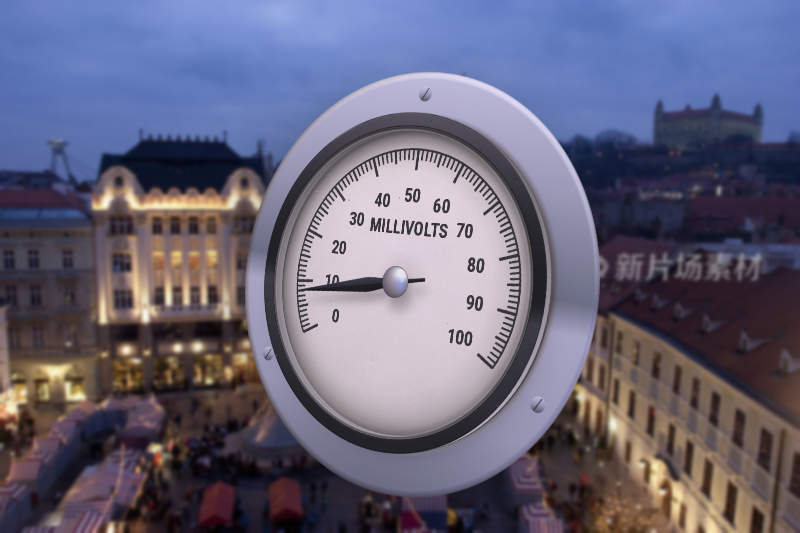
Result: 8mV
